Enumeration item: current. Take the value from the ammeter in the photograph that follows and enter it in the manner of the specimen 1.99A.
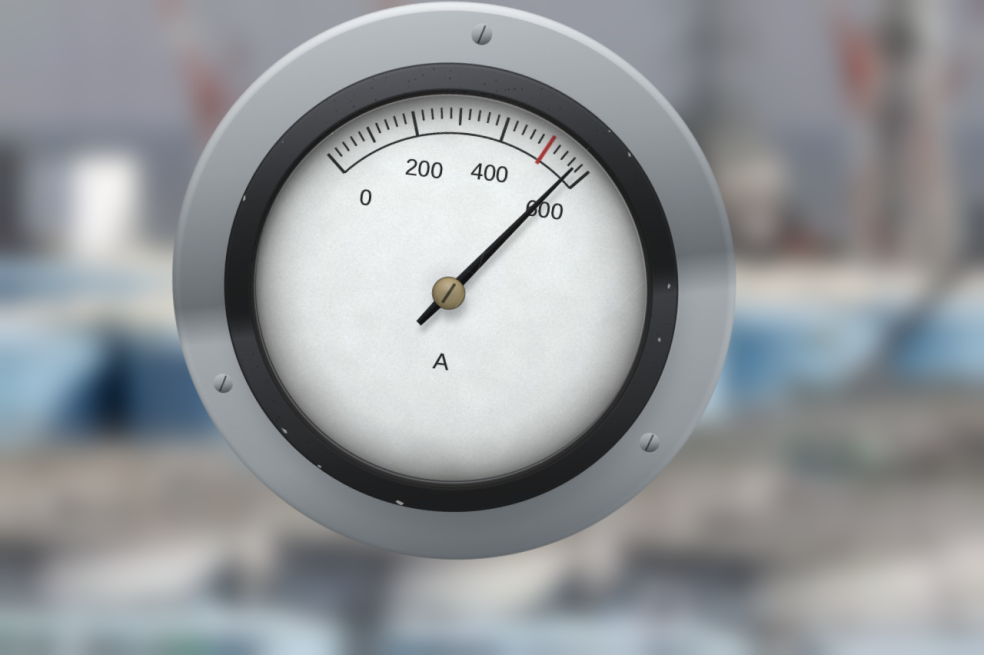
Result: 570A
